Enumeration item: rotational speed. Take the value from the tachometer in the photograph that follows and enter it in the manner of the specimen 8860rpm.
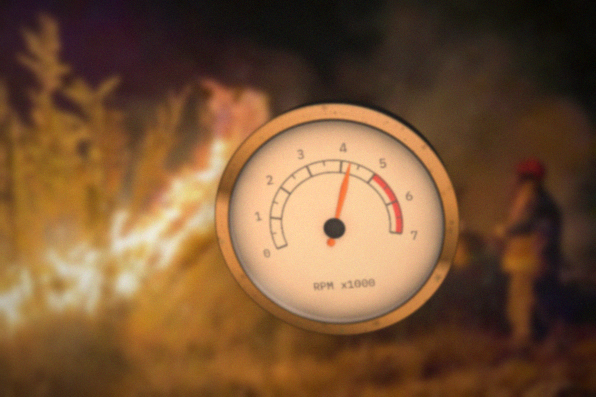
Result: 4250rpm
